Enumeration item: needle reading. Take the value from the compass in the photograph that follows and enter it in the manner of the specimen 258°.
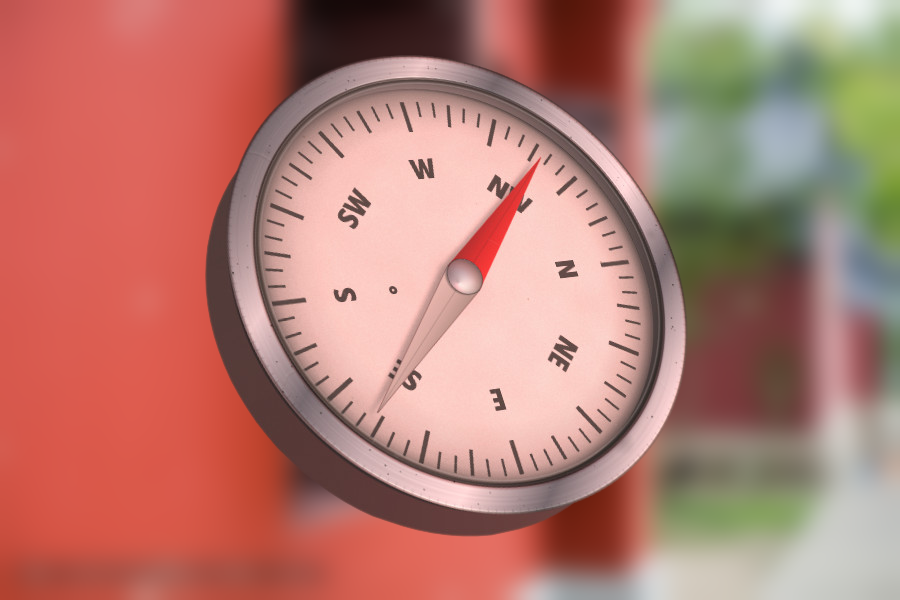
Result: 317.5°
